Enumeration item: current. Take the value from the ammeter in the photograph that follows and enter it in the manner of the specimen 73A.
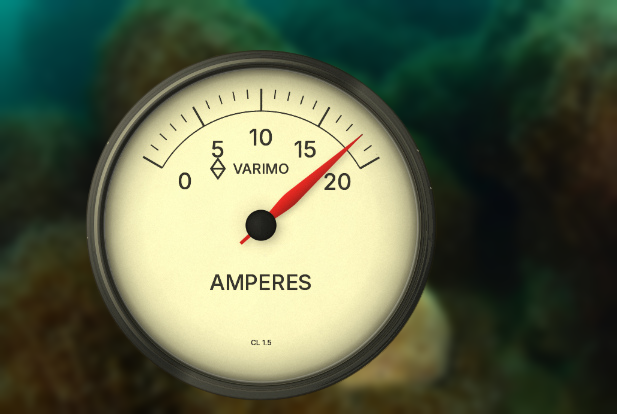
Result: 18A
